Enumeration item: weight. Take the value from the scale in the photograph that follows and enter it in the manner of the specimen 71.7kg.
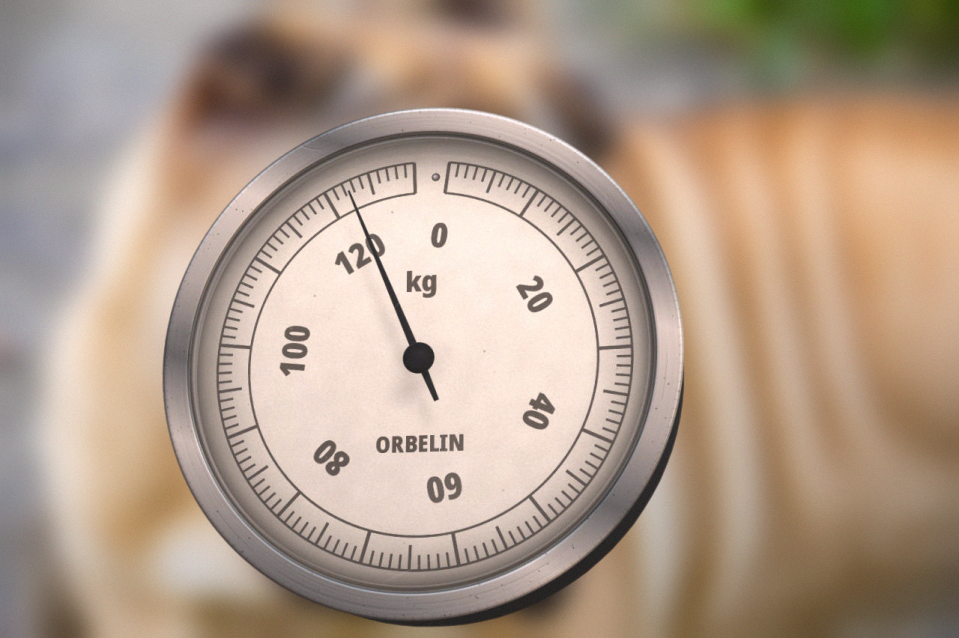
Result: 122.5kg
